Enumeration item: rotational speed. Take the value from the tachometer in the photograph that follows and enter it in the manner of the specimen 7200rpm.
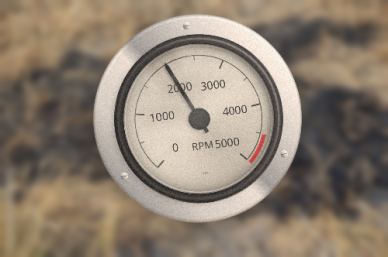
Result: 2000rpm
